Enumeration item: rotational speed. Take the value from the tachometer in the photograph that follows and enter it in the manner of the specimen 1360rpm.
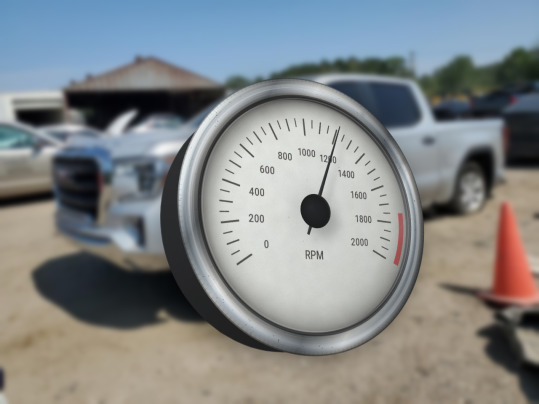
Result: 1200rpm
